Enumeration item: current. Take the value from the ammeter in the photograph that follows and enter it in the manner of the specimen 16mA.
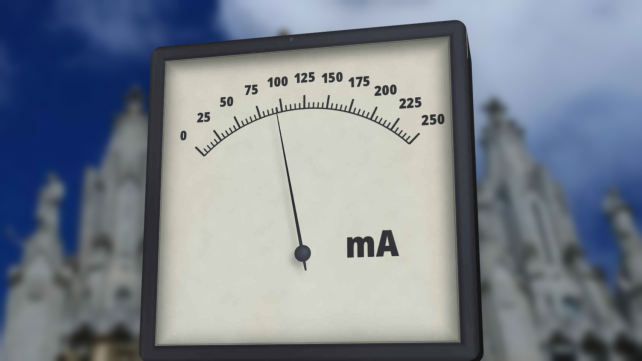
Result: 95mA
